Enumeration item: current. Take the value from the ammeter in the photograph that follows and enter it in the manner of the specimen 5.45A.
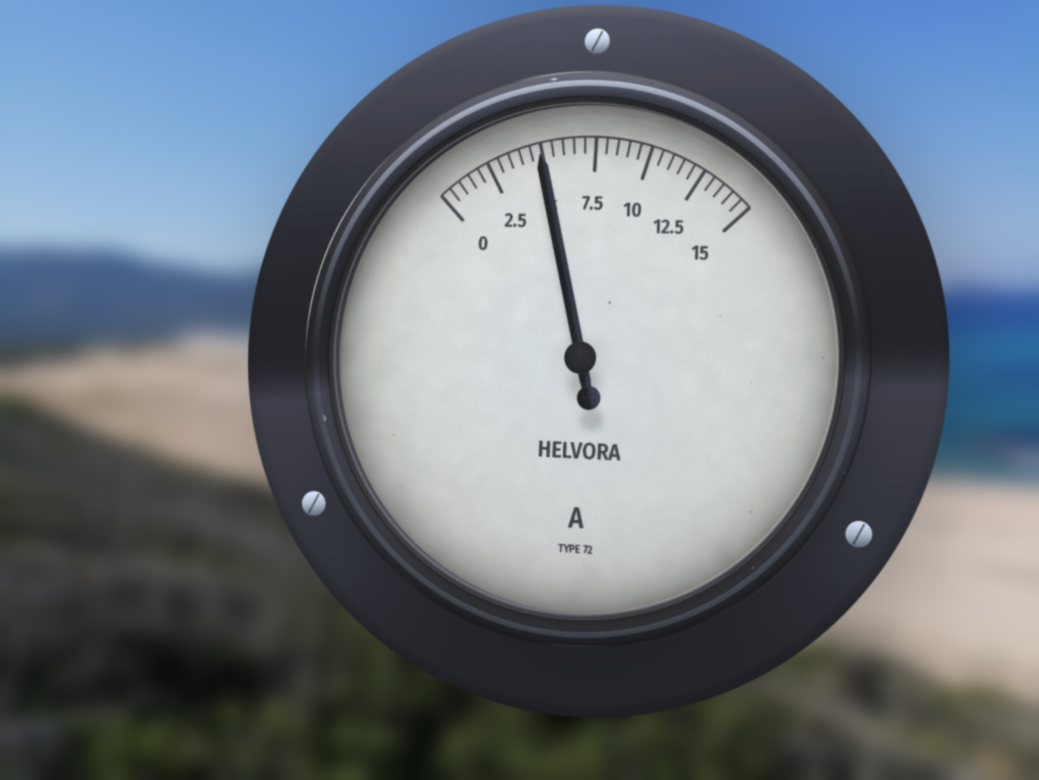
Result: 5A
